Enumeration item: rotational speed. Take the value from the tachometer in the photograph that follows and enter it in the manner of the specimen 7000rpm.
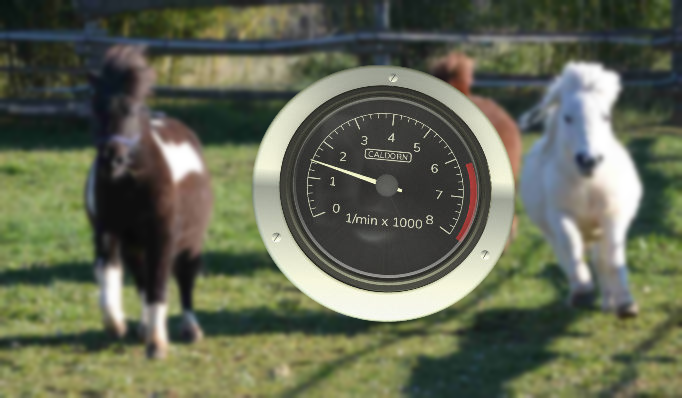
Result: 1400rpm
